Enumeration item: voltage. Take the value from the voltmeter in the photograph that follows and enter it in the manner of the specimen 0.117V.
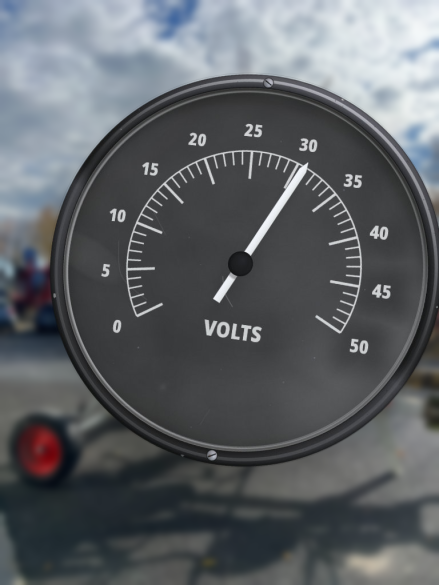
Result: 31V
